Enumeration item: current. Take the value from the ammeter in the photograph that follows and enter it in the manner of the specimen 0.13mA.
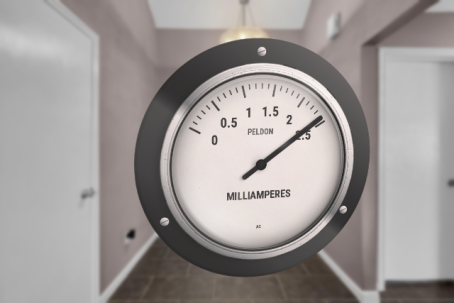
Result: 2.4mA
